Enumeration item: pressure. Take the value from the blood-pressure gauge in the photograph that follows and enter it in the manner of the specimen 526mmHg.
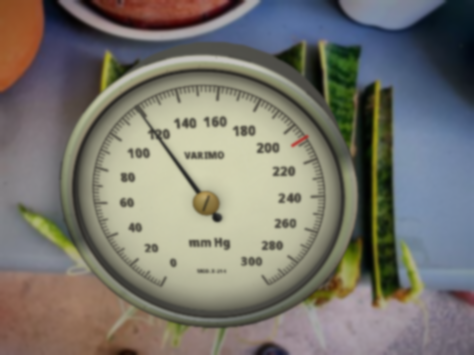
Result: 120mmHg
